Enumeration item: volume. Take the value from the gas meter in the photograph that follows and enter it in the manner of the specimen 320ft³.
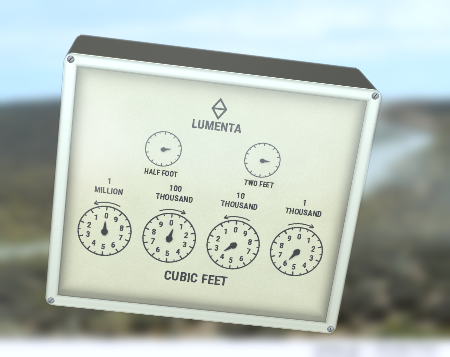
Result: 3600ft³
